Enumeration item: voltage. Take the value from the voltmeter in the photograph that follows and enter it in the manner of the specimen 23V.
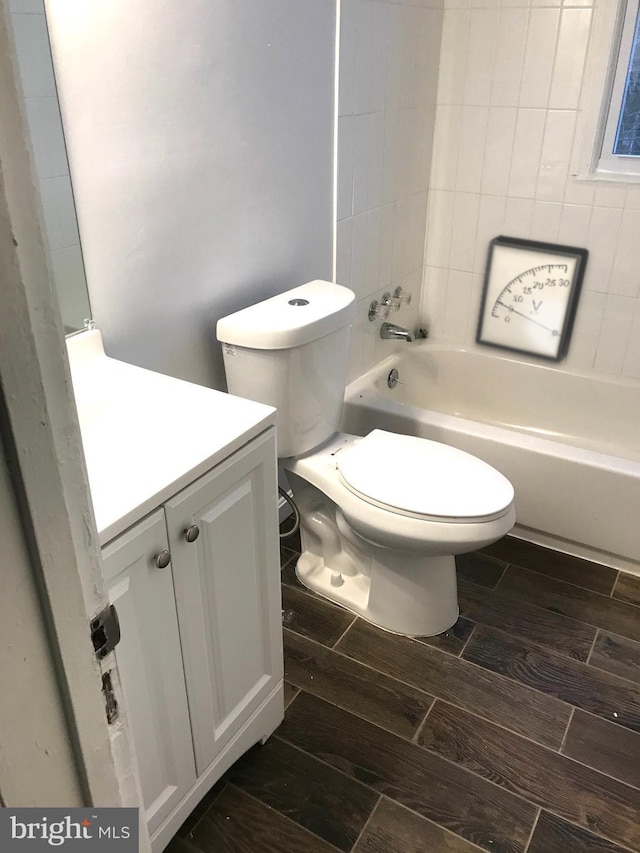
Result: 5V
